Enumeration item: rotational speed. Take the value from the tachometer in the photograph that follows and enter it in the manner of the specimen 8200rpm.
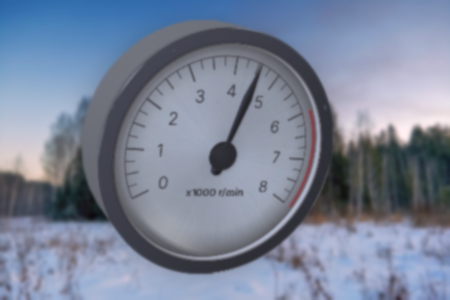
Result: 4500rpm
